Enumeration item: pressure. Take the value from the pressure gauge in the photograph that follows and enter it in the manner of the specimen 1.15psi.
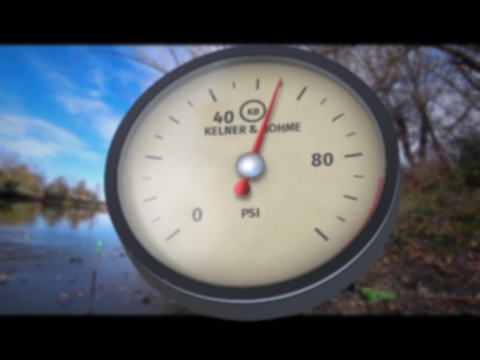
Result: 55psi
